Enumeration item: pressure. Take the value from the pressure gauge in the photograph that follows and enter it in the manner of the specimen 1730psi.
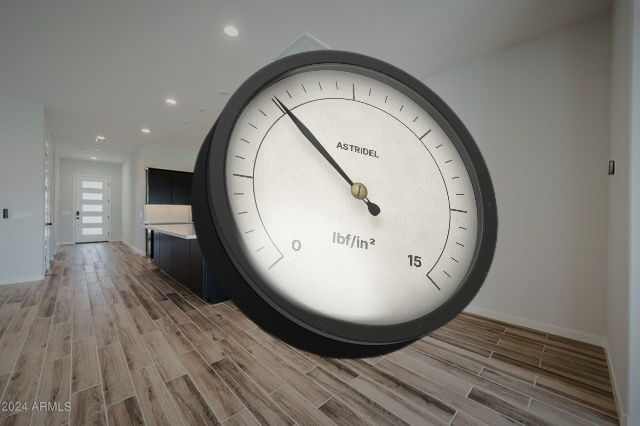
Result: 5psi
